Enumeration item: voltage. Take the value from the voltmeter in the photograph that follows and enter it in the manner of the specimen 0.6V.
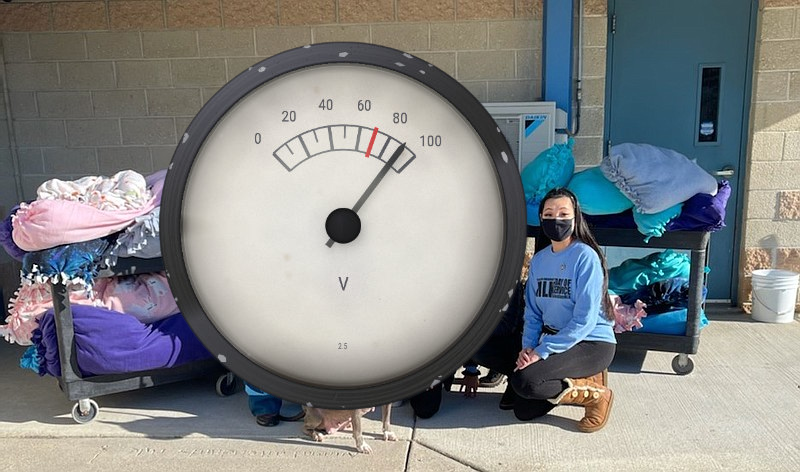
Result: 90V
